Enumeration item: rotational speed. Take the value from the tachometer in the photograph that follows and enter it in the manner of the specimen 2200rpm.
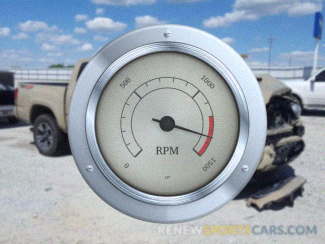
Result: 1350rpm
